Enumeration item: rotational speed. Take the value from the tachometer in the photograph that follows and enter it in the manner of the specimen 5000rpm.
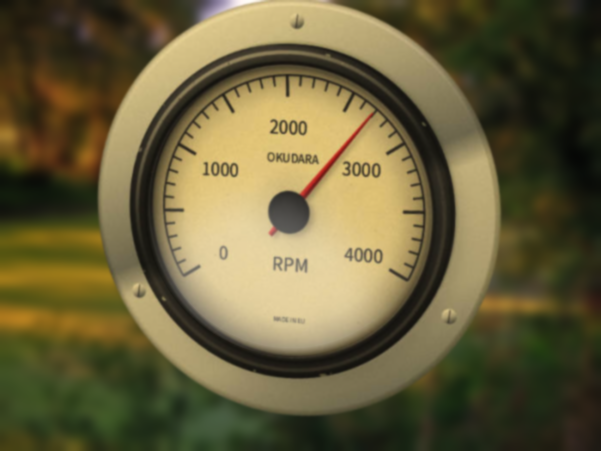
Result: 2700rpm
